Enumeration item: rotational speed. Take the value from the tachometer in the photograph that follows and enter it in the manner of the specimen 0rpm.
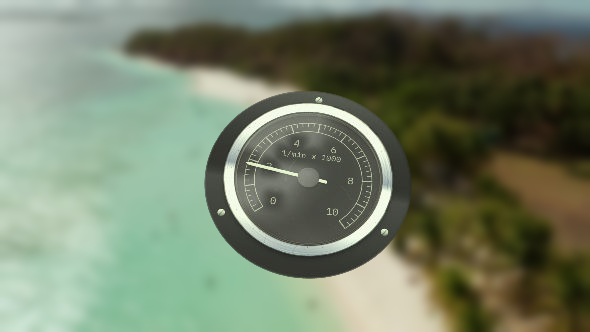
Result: 1800rpm
